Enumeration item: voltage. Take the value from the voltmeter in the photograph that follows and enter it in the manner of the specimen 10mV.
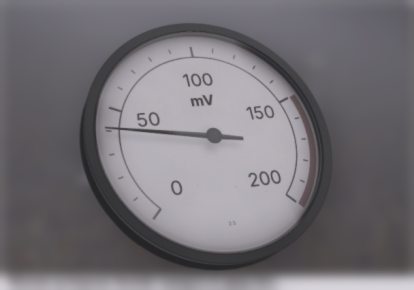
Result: 40mV
